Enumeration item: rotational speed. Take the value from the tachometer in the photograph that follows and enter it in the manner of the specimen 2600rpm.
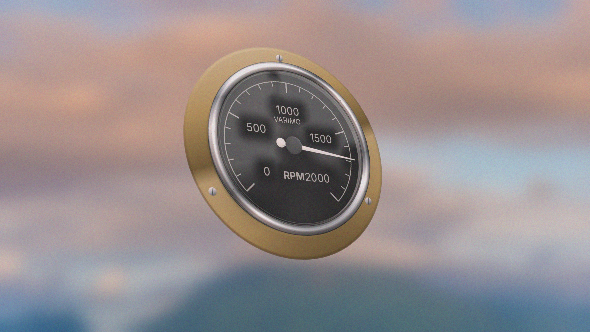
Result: 1700rpm
